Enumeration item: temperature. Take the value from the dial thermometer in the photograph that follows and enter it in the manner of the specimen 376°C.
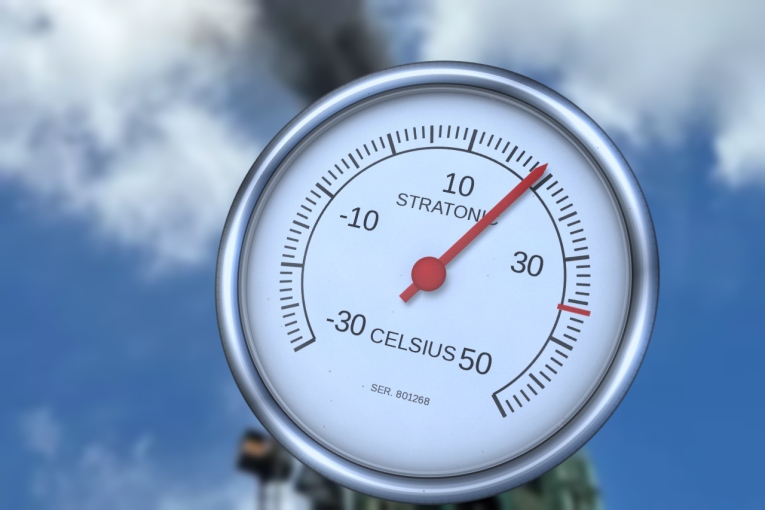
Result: 19°C
